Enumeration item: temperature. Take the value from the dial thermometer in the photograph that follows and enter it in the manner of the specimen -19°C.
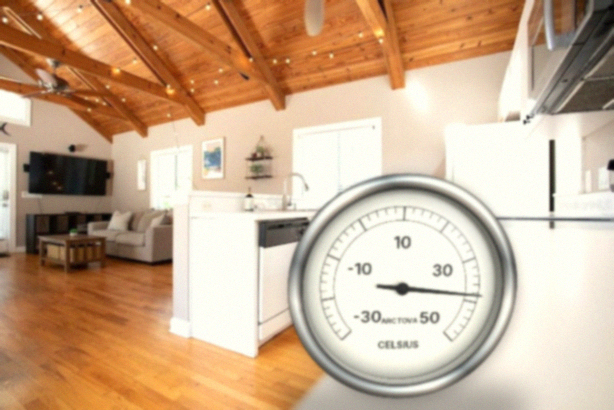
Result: 38°C
